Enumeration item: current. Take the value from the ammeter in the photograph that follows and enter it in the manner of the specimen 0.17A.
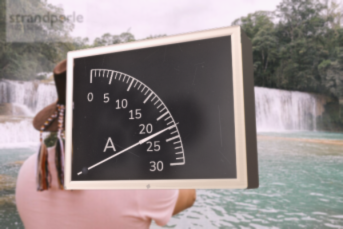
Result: 23A
